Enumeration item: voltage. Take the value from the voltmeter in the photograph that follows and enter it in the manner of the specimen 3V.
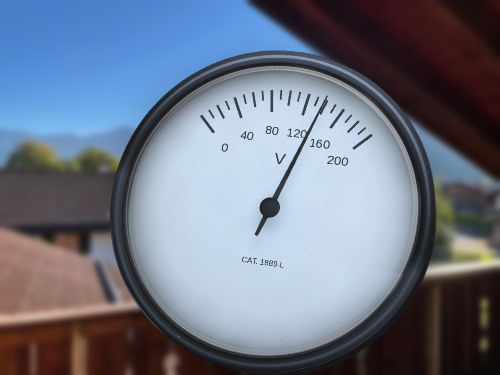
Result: 140V
